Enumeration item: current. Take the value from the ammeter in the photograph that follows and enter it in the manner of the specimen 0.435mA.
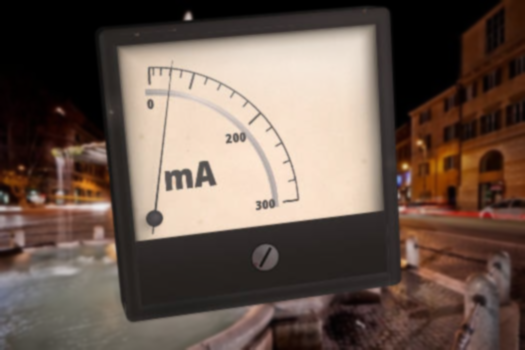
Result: 60mA
